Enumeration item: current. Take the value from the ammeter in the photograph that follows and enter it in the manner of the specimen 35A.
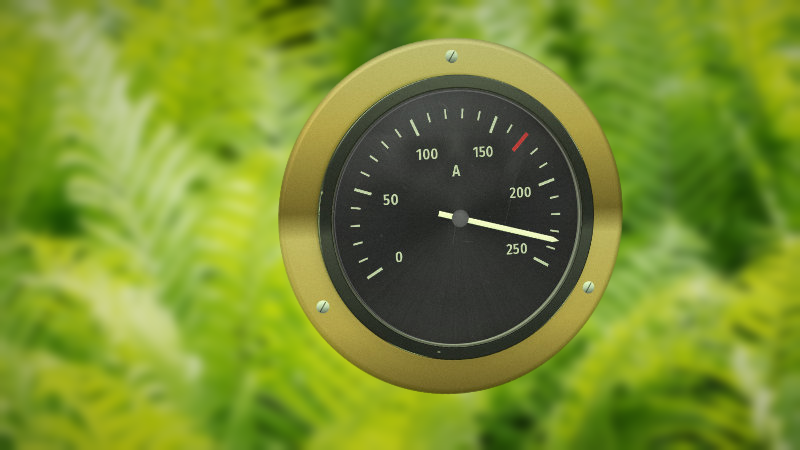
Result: 235A
